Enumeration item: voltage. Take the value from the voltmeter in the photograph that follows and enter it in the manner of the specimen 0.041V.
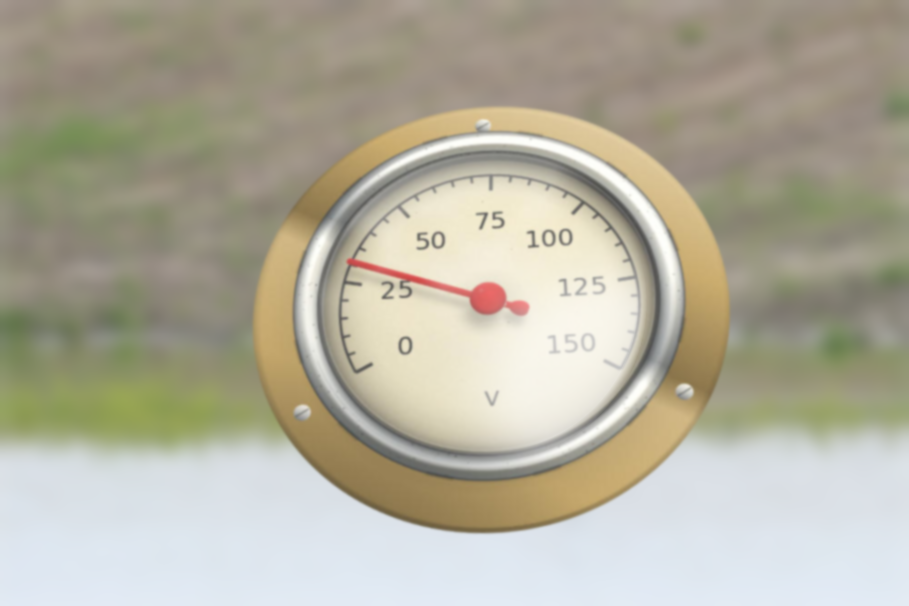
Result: 30V
